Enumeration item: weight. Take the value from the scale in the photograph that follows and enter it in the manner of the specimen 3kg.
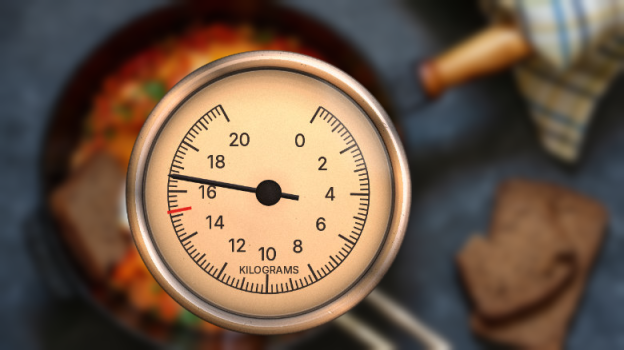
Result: 16.6kg
